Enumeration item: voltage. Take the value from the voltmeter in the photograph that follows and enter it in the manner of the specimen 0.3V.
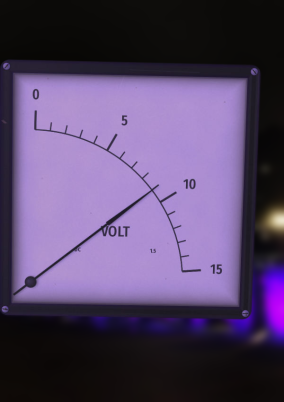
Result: 9V
